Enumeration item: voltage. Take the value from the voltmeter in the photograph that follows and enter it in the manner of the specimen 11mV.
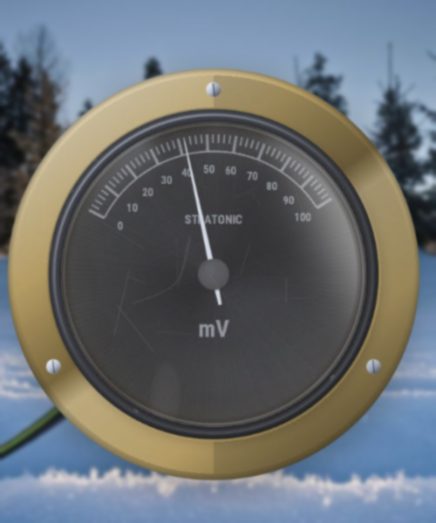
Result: 42mV
